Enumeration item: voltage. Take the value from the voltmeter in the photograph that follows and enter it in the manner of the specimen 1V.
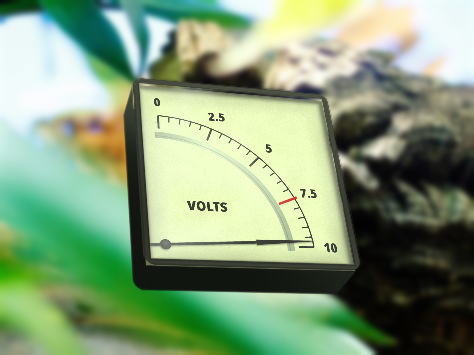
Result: 9.75V
